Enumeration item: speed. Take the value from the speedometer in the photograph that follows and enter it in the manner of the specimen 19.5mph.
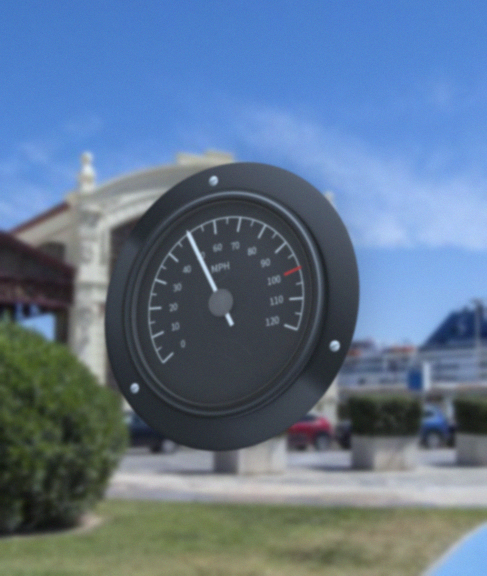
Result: 50mph
